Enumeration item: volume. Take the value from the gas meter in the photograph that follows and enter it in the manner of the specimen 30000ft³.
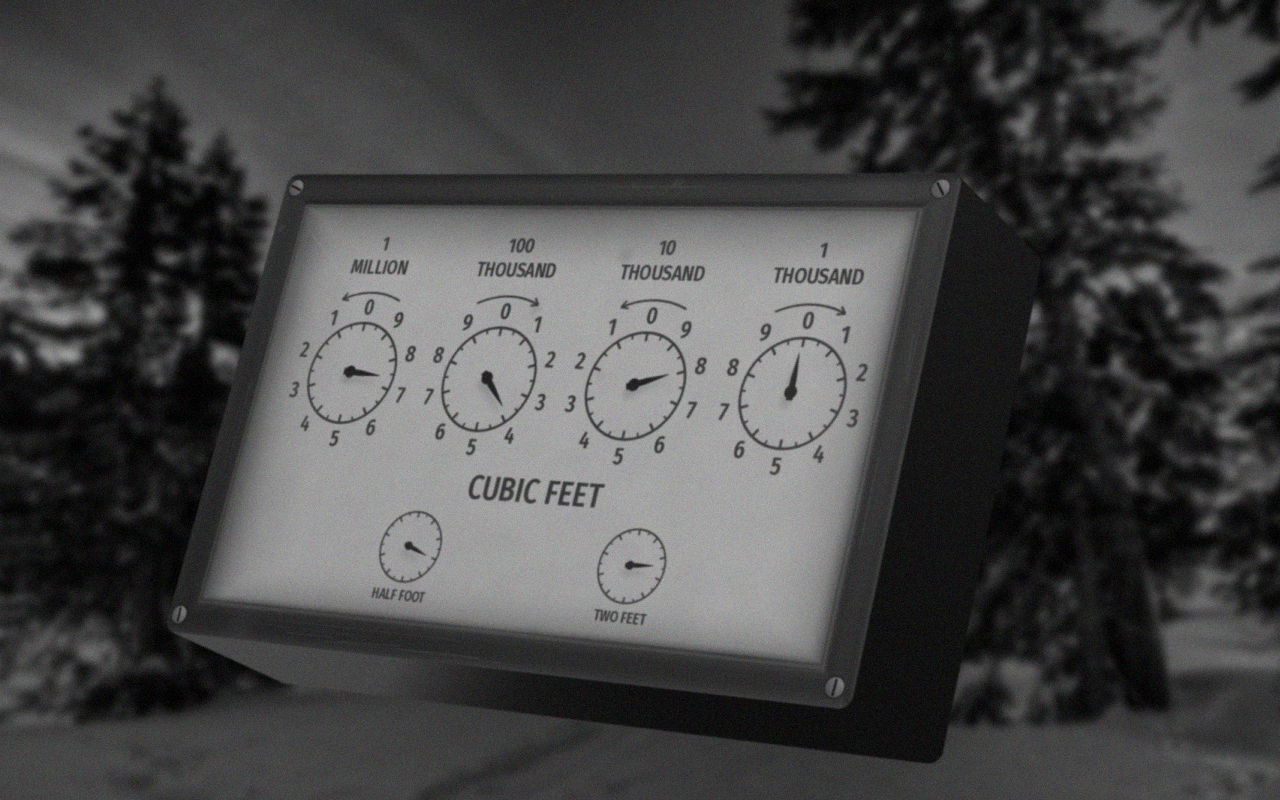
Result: 738000ft³
